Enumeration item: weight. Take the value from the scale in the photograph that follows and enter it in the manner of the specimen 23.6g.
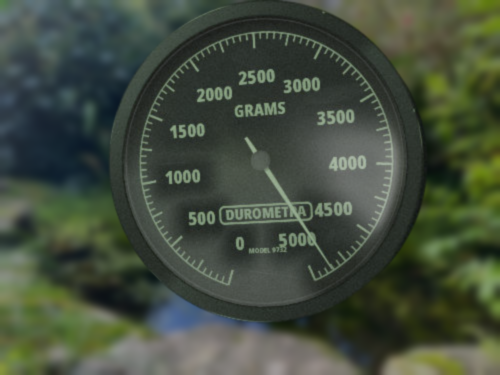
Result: 4850g
